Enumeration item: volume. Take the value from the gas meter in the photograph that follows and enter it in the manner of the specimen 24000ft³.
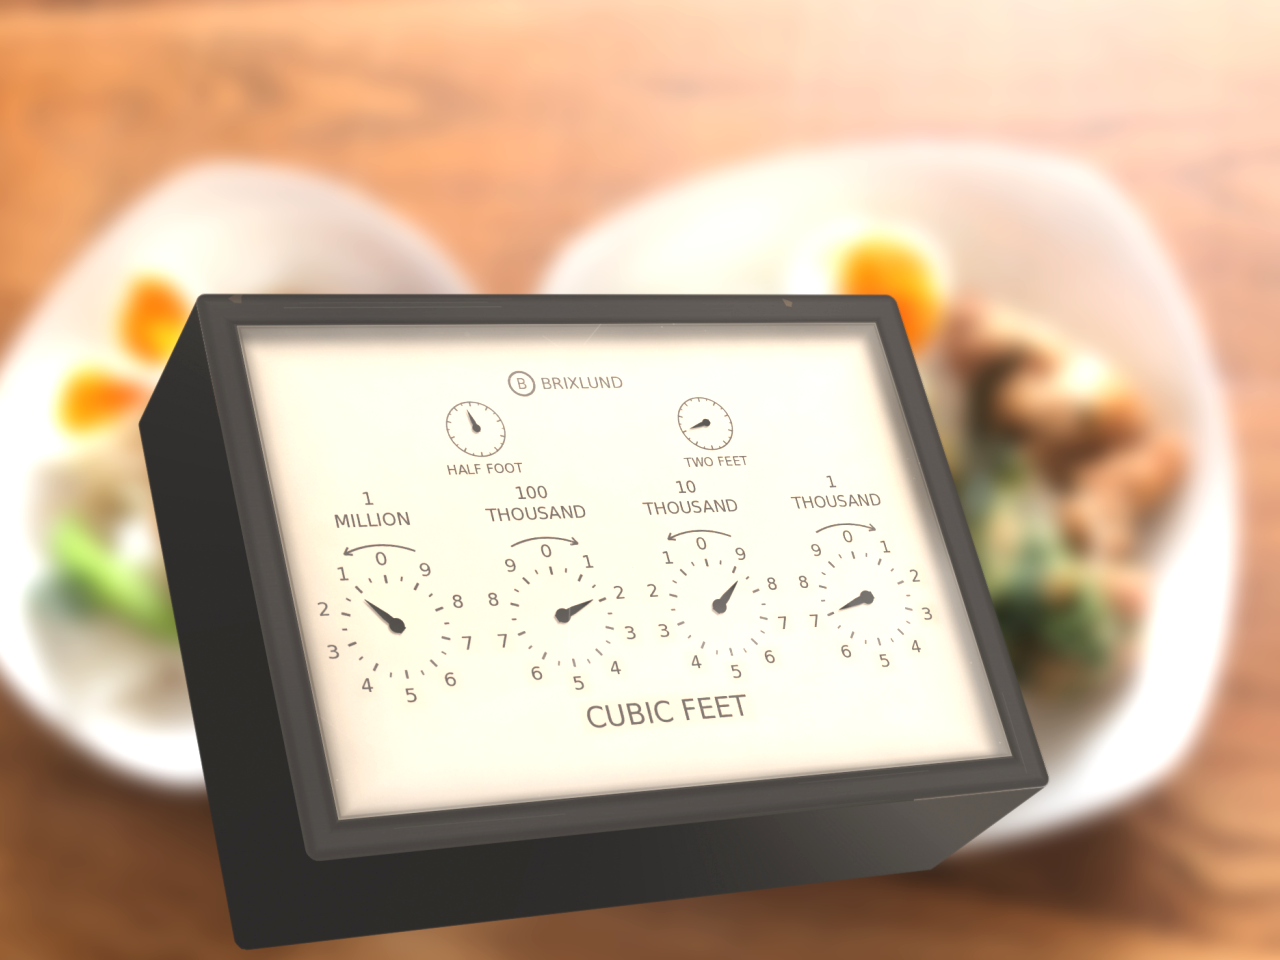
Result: 118700ft³
